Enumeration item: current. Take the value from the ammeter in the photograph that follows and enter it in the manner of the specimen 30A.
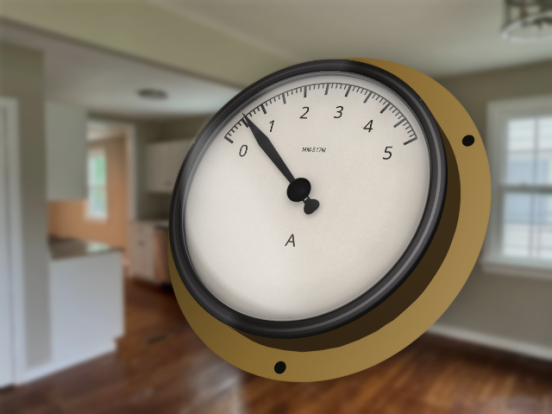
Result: 0.6A
